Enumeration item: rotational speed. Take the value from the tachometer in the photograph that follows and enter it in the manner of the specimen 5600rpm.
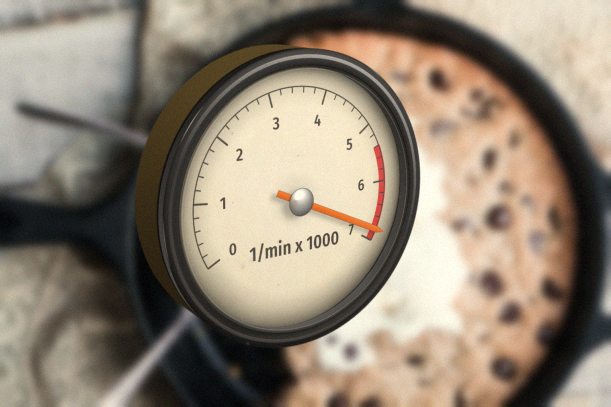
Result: 6800rpm
